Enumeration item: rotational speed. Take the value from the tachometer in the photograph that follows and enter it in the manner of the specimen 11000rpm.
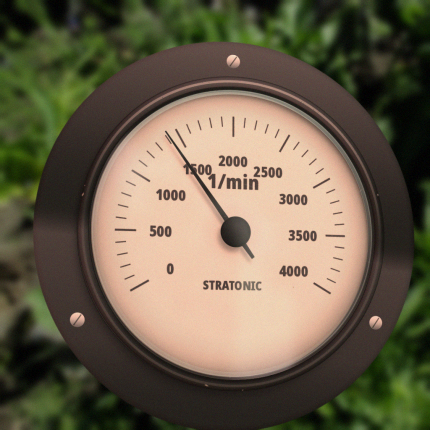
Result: 1400rpm
